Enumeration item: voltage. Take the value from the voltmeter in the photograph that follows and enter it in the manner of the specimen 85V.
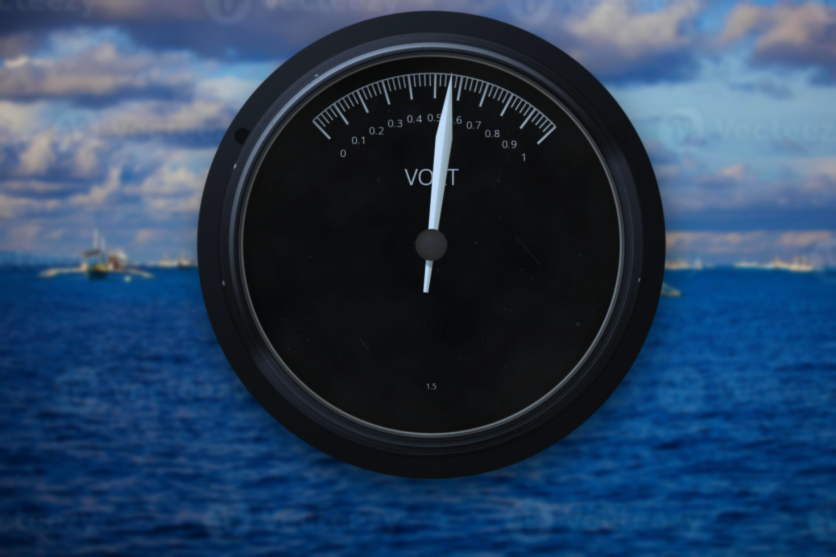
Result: 0.56V
